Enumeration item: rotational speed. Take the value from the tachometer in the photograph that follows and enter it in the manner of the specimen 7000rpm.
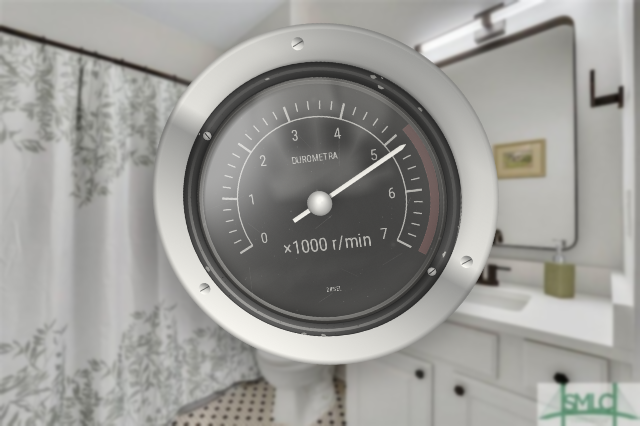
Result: 5200rpm
